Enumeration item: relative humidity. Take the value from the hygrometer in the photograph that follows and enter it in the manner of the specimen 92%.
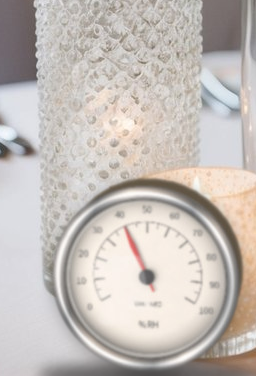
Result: 40%
